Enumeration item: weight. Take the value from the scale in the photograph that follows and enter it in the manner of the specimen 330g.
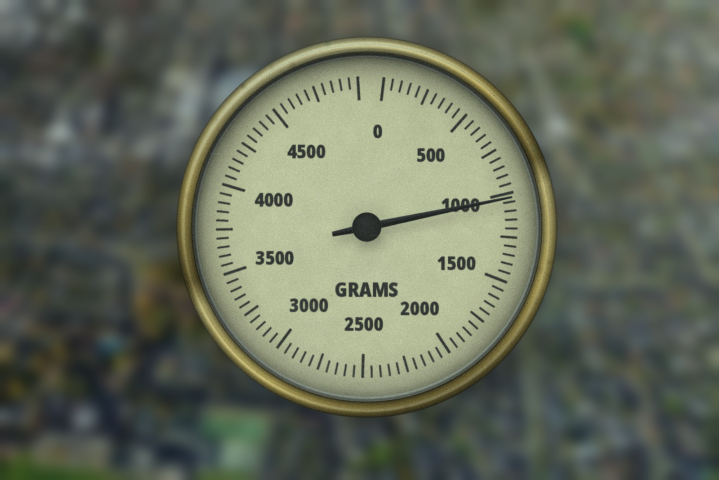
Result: 1025g
